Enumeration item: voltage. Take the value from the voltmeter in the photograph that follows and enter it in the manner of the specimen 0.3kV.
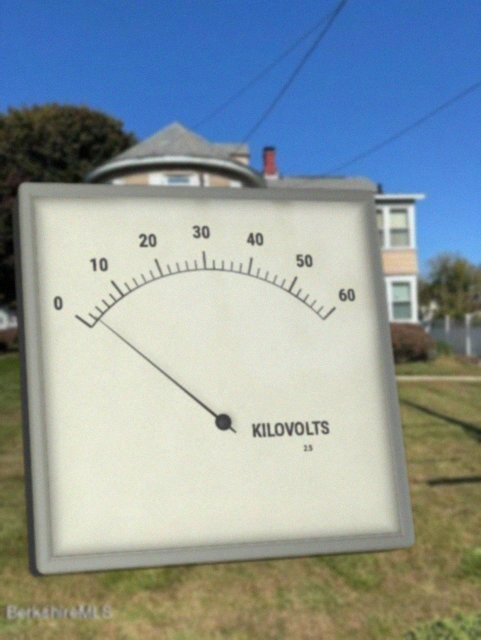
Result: 2kV
